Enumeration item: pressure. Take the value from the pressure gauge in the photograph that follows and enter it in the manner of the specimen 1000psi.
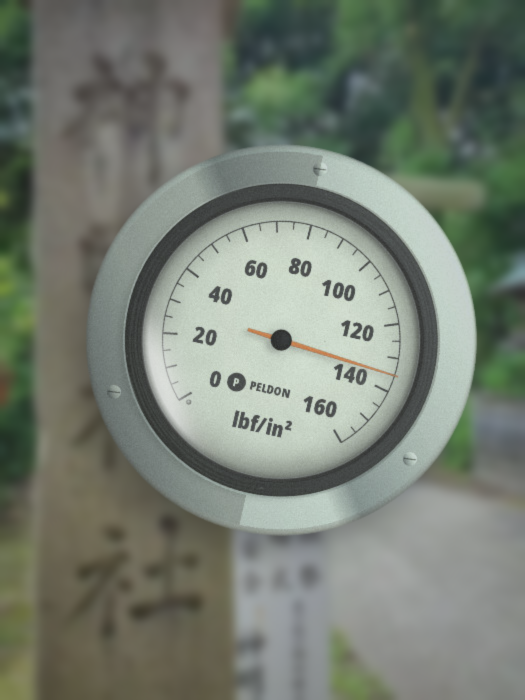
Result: 135psi
